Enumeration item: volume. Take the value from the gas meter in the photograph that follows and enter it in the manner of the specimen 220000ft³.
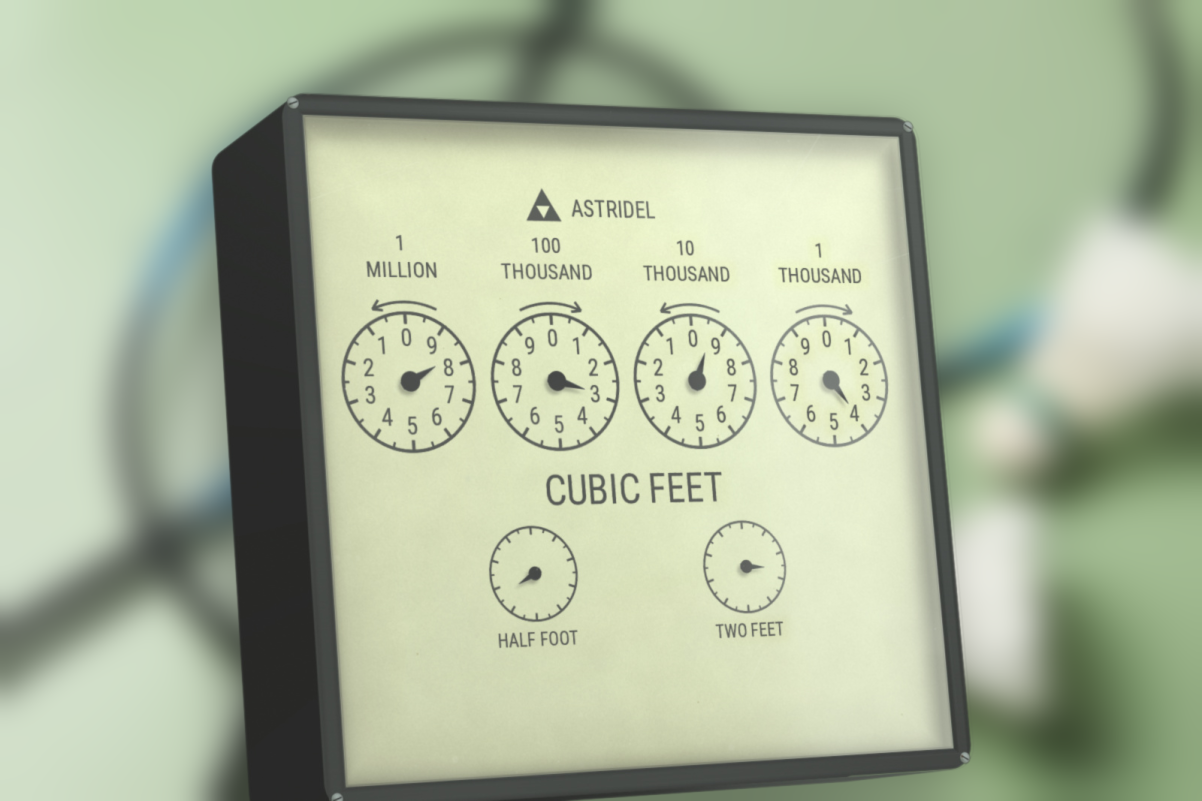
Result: 829400ft³
